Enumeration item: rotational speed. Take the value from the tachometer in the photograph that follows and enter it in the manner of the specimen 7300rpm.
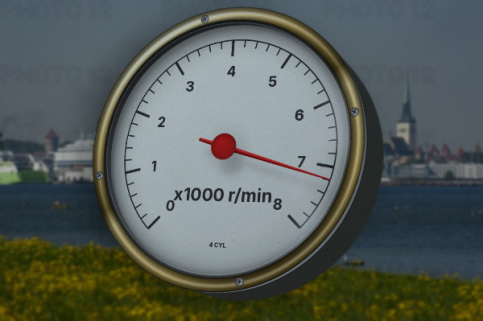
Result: 7200rpm
